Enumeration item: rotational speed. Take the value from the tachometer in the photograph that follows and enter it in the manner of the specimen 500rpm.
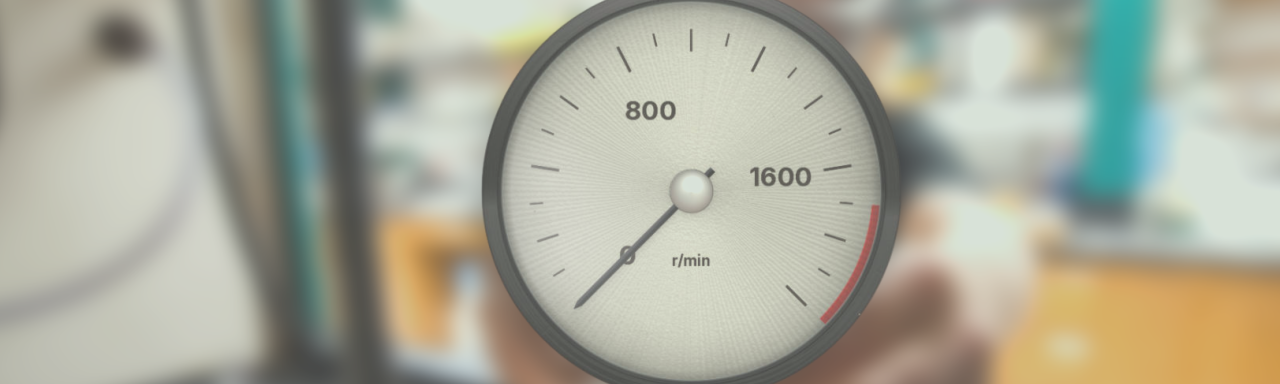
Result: 0rpm
